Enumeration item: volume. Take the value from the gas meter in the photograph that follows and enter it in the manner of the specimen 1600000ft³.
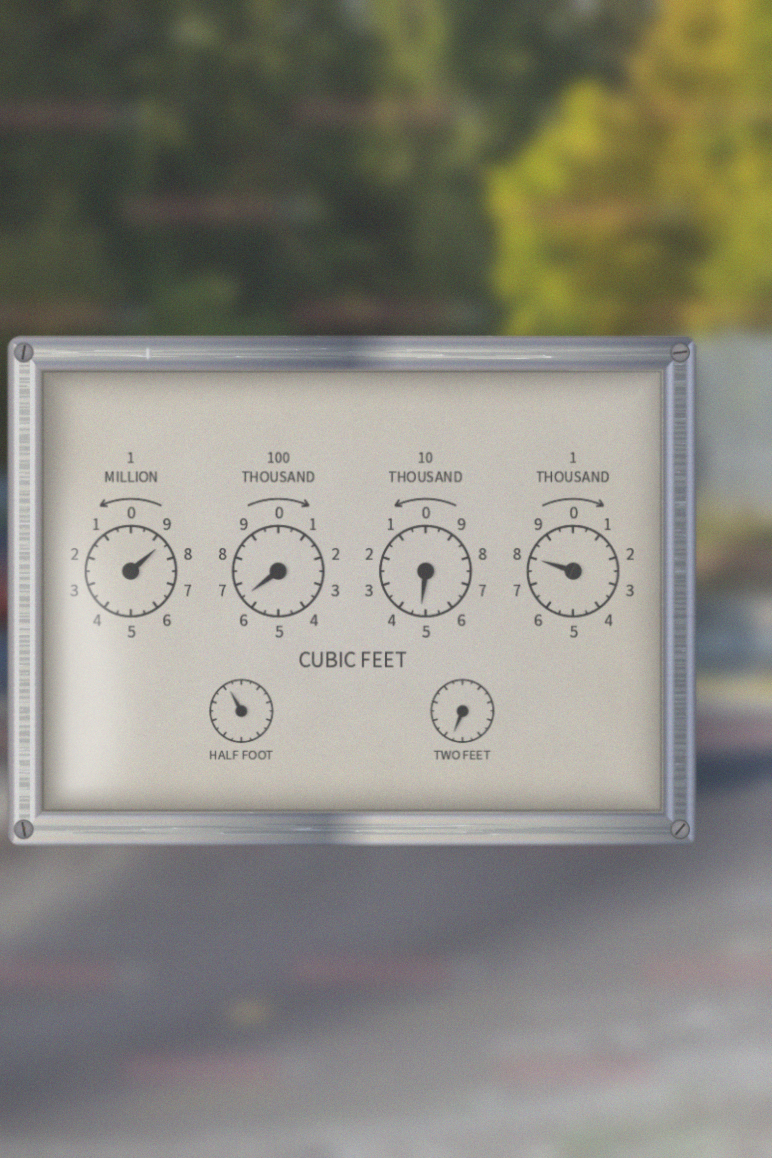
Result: 864800ft³
